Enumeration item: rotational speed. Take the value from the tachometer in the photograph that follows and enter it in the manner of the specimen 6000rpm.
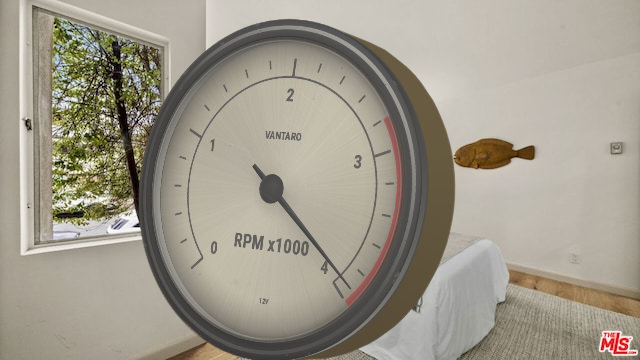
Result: 3900rpm
